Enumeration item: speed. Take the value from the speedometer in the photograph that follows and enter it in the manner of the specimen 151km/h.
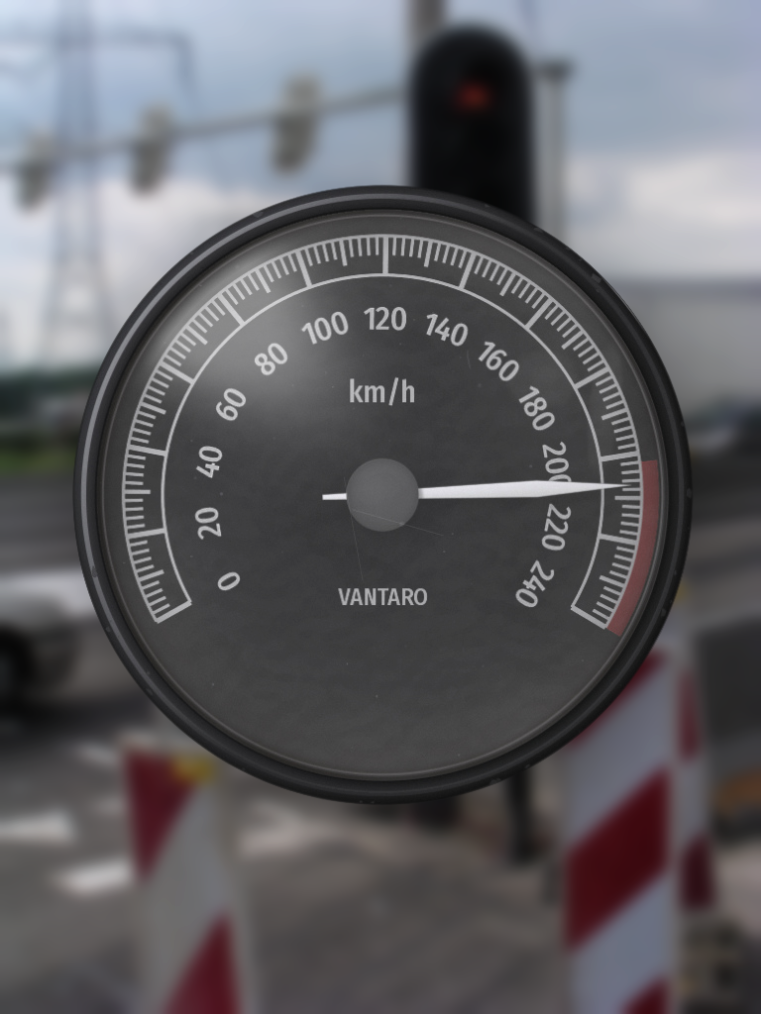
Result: 207km/h
